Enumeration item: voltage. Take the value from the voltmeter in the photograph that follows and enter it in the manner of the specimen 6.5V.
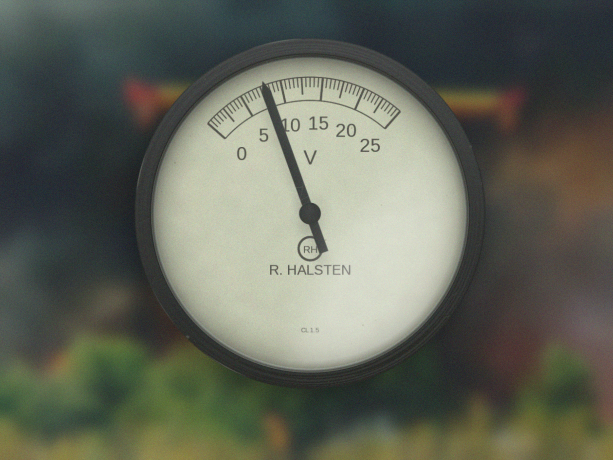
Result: 8V
